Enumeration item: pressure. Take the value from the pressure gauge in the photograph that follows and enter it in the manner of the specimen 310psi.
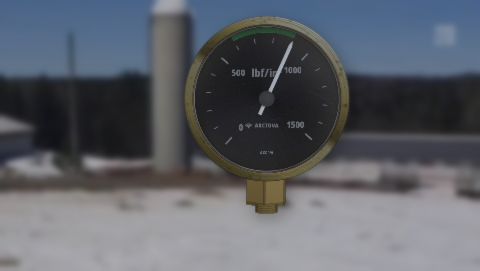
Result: 900psi
